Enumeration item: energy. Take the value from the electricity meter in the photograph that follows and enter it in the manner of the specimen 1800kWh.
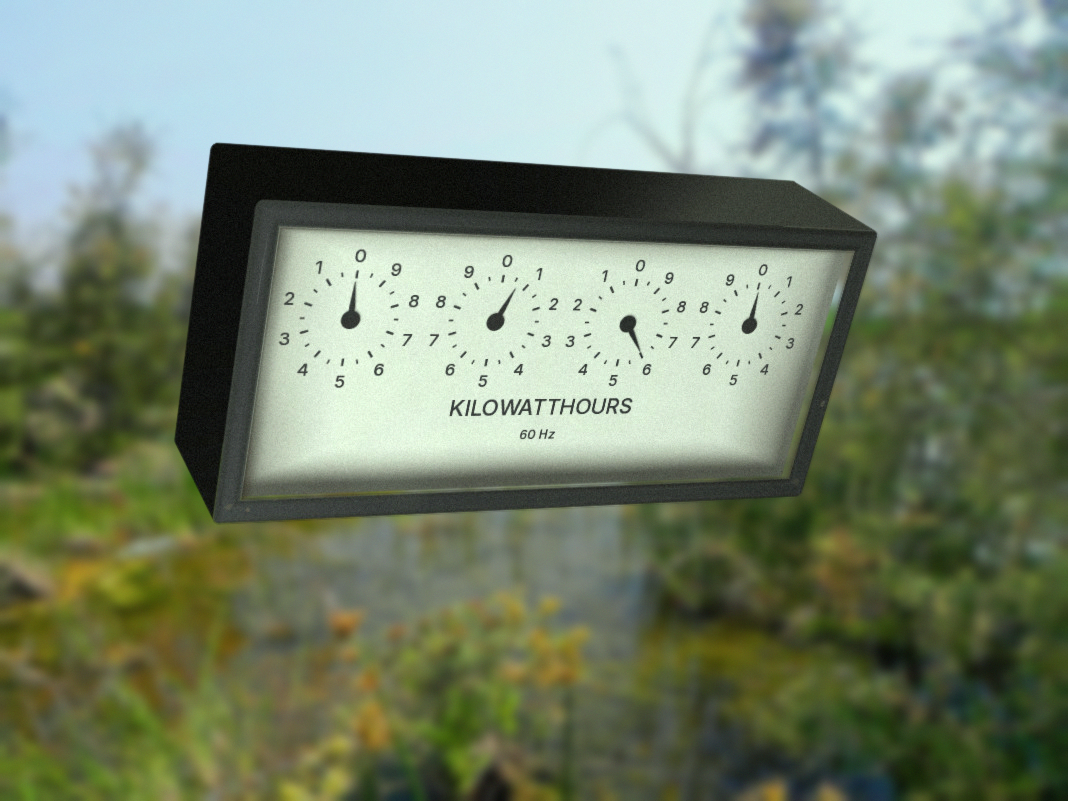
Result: 60kWh
